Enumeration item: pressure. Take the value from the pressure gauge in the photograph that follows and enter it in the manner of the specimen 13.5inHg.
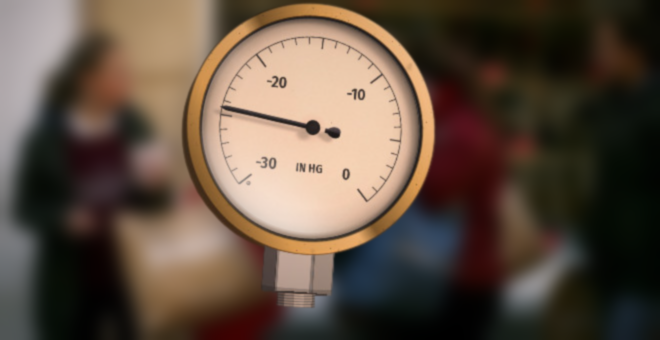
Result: -24.5inHg
